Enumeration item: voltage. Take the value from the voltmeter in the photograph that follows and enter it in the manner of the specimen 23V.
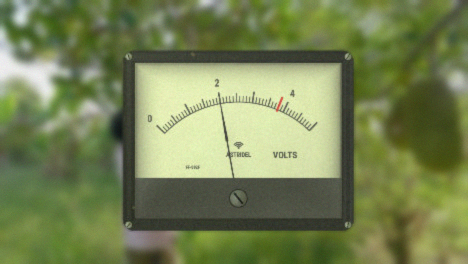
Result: 2V
